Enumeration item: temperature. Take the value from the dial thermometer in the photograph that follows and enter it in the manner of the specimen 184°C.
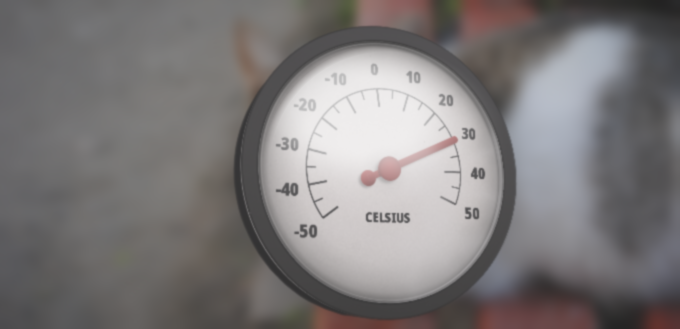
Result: 30°C
